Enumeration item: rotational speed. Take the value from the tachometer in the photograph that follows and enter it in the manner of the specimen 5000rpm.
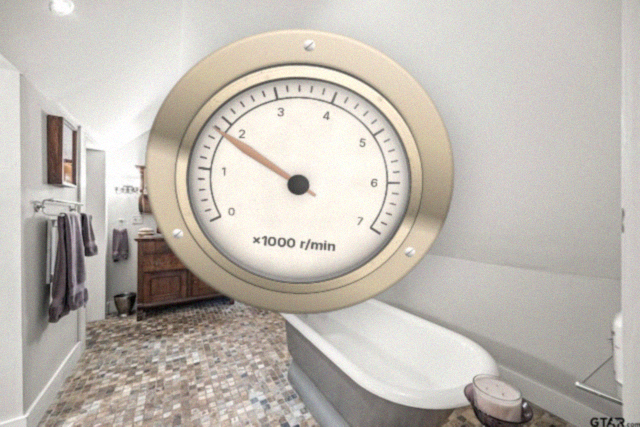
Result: 1800rpm
